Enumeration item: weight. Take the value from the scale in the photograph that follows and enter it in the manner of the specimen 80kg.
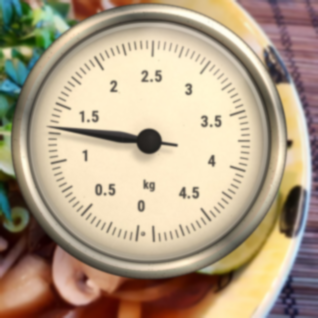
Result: 1.3kg
